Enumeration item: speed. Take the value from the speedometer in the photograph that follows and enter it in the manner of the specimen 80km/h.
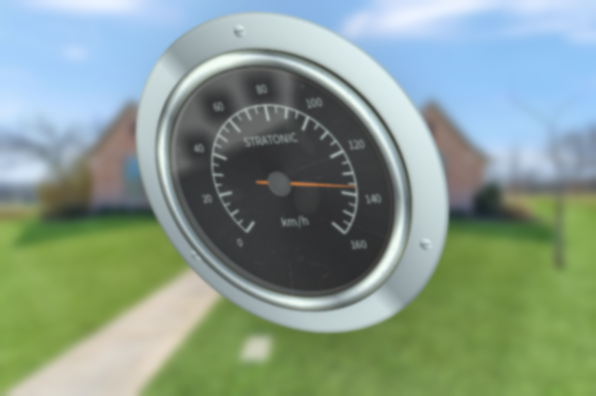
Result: 135km/h
